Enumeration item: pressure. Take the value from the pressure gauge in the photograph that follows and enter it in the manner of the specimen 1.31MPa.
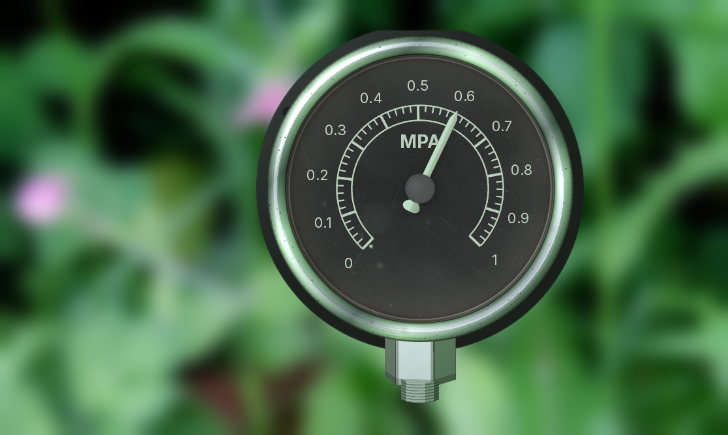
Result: 0.6MPa
